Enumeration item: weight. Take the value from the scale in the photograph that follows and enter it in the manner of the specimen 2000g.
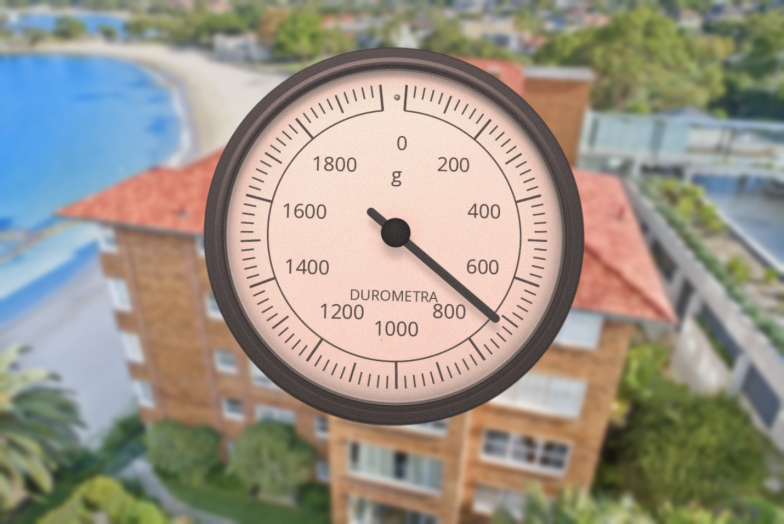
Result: 720g
